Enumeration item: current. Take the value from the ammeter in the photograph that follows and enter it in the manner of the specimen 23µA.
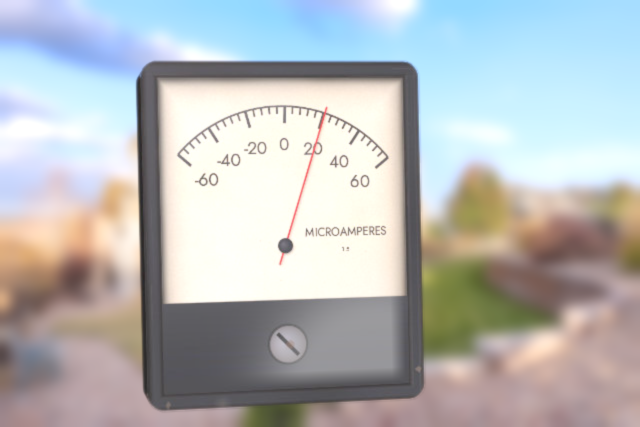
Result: 20µA
